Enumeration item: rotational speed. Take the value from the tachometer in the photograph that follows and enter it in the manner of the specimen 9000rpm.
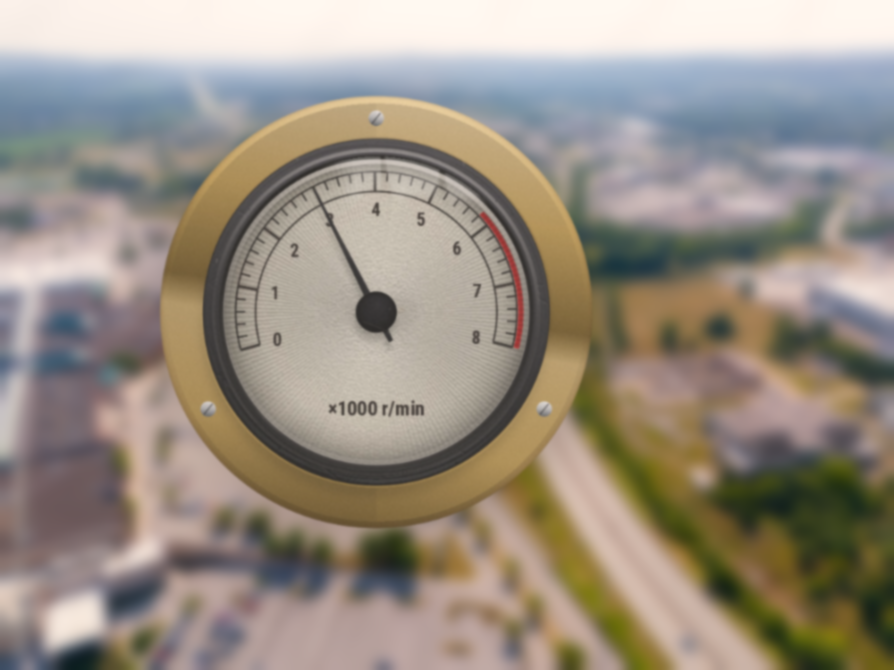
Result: 3000rpm
